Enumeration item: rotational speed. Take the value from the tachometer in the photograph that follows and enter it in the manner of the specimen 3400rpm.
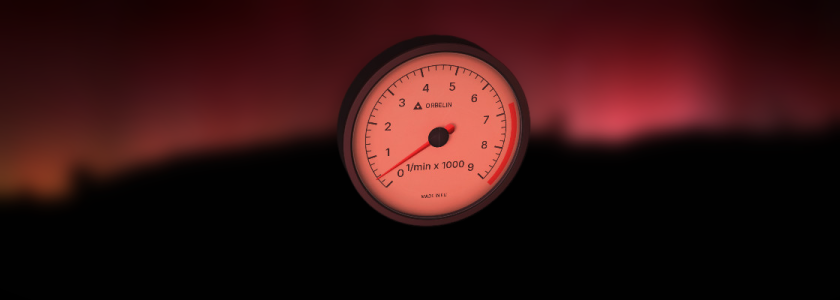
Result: 400rpm
